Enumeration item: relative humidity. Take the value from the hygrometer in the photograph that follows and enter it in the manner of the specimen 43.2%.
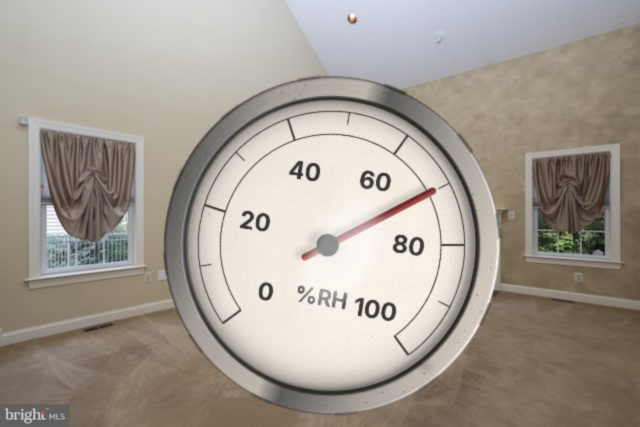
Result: 70%
